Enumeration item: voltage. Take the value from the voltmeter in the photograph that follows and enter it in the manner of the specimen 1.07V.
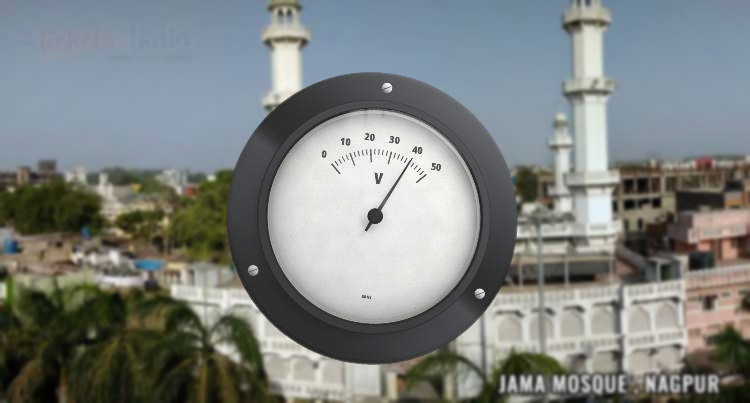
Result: 40V
